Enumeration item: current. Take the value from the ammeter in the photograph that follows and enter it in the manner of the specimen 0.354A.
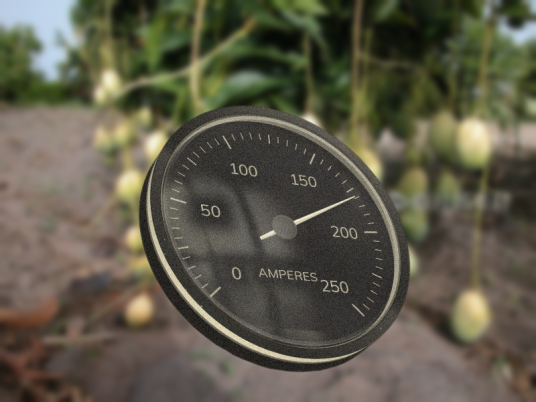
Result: 180A
